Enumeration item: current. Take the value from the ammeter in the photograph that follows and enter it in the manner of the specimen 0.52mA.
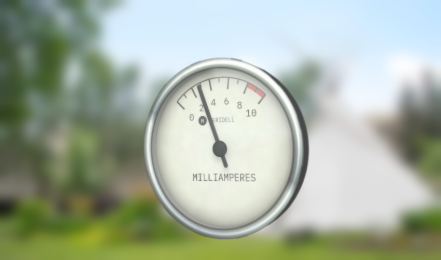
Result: 3mA
